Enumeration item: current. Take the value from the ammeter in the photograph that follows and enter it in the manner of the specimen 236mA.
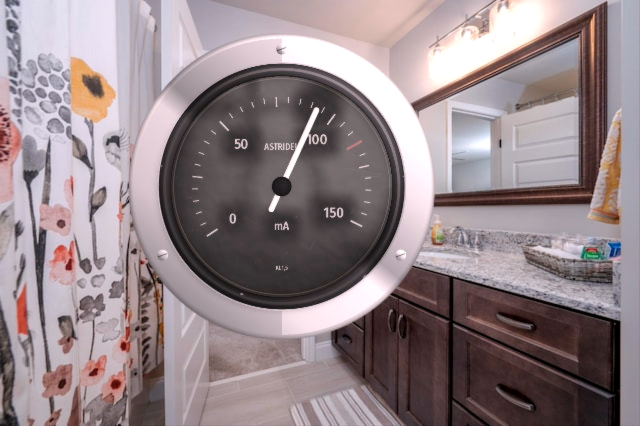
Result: 92.5mA
